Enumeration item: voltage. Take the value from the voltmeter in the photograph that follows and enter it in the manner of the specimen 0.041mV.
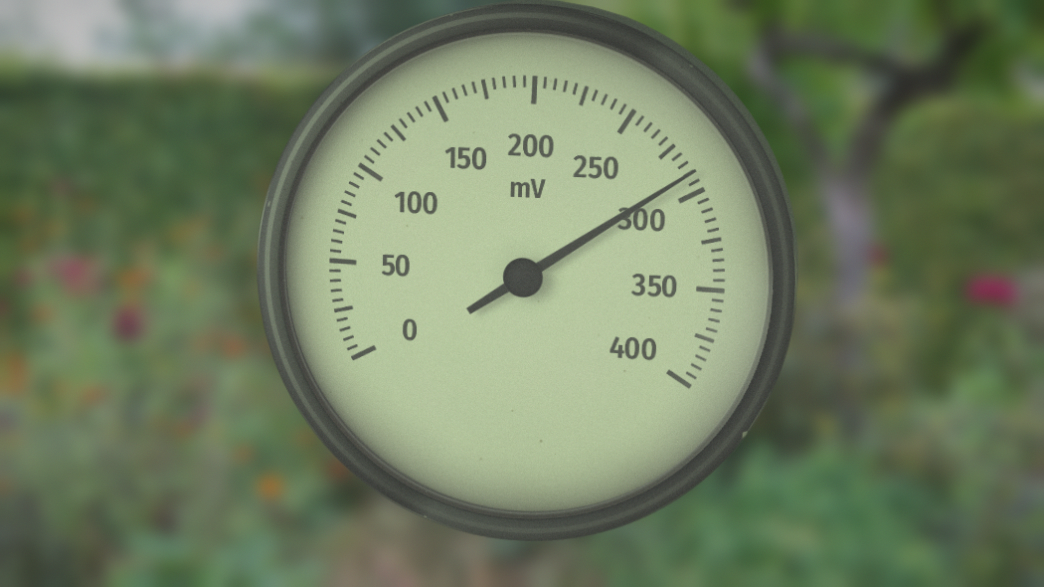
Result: 290mV
